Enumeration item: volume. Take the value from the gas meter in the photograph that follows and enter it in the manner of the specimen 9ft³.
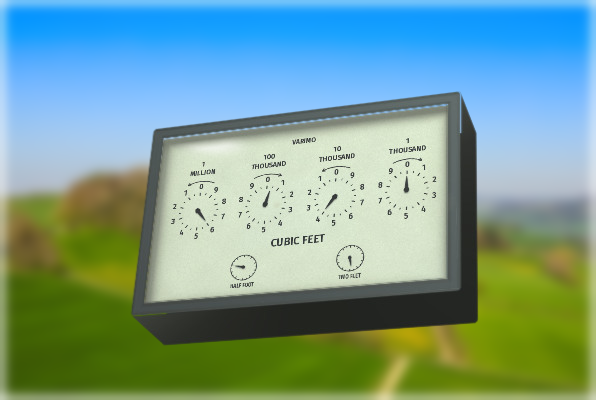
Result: 604000ft³
